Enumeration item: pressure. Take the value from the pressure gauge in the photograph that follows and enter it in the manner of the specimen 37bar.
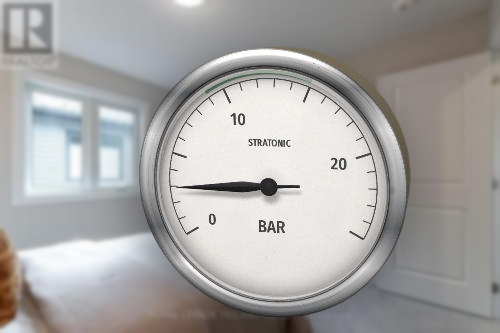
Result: 3bar
